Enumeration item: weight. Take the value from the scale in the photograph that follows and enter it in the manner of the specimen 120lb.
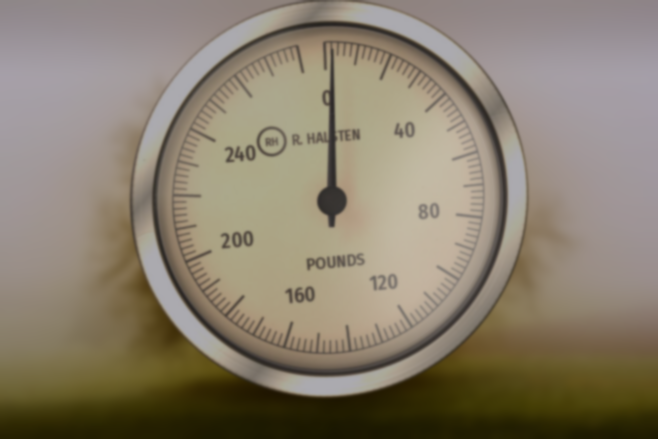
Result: 2lb
